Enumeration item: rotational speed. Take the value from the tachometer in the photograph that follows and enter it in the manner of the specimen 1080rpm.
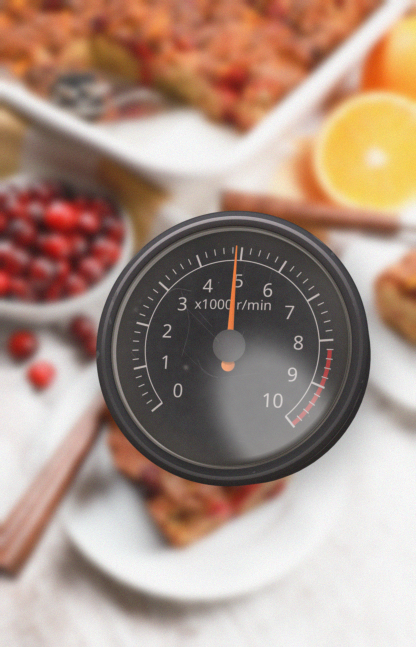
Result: 4900rpm
